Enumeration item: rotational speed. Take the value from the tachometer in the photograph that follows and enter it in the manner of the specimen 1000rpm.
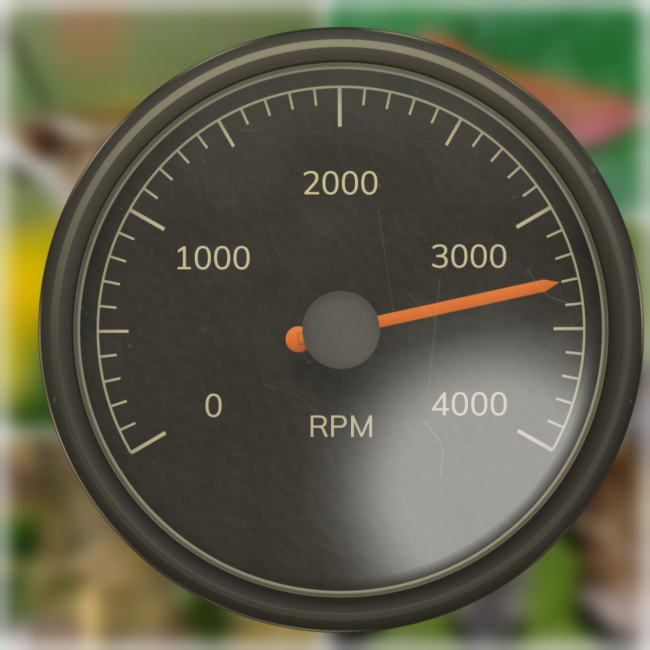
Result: 3300rpm
